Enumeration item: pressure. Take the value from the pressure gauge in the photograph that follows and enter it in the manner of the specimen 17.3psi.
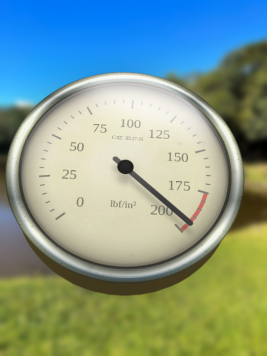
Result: 195psi
